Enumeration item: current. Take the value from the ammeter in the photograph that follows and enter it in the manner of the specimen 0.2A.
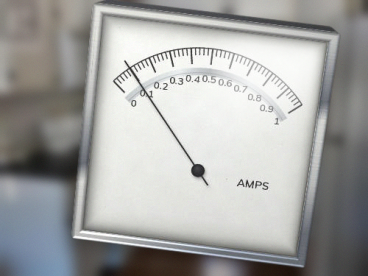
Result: 0.1A
